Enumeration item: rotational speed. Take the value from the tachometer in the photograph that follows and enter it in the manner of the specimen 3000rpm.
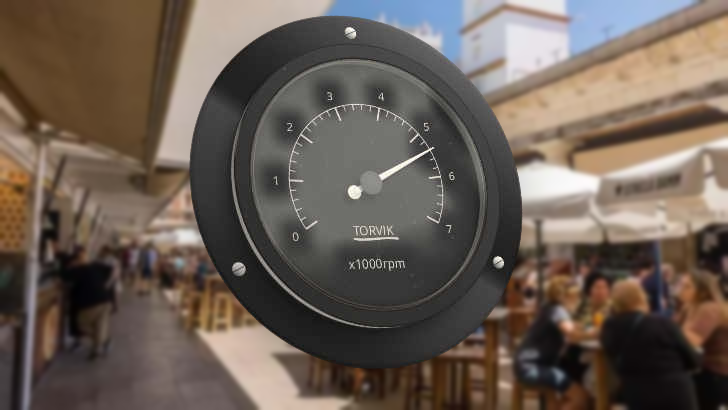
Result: 5400rpm
